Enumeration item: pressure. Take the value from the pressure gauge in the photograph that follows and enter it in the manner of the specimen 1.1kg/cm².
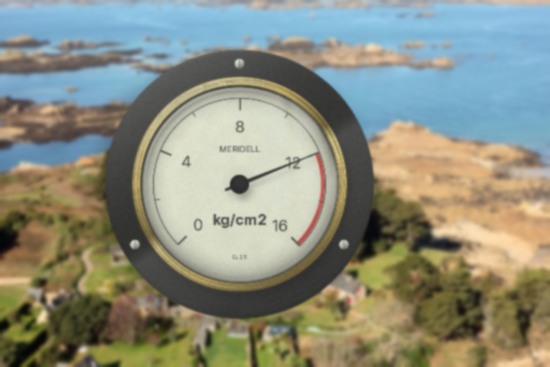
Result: 12kg/cm²
